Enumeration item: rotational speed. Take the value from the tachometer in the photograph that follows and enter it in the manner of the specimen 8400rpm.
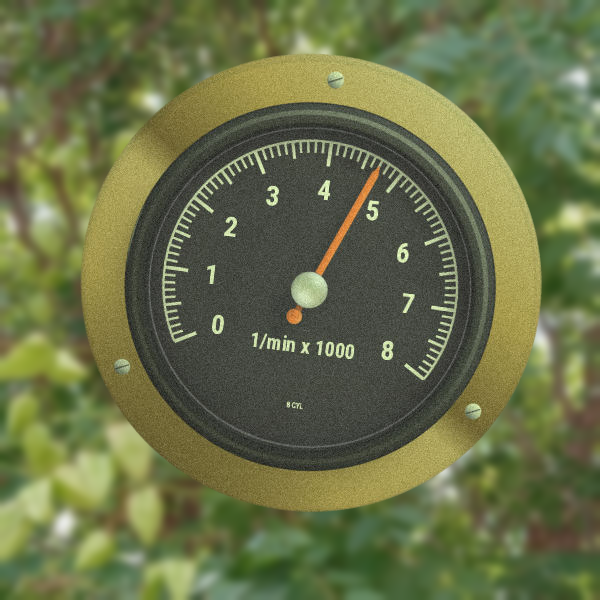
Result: 4700rpm
